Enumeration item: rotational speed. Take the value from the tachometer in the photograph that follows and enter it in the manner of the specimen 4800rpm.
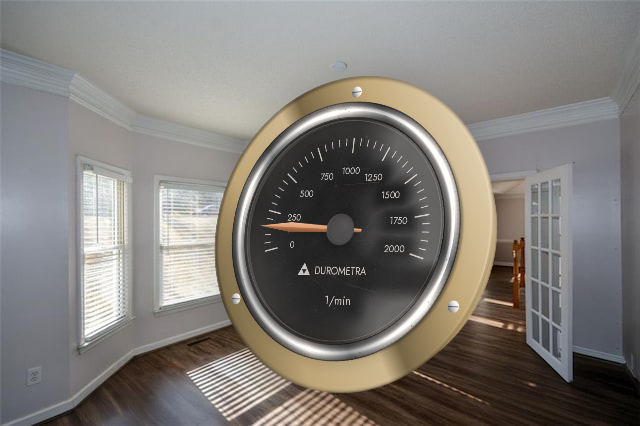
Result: 150rpm
